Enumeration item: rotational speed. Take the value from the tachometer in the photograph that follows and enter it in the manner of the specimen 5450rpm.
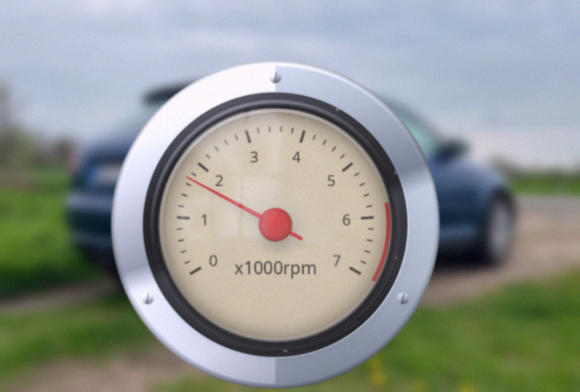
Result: 1700rpm
